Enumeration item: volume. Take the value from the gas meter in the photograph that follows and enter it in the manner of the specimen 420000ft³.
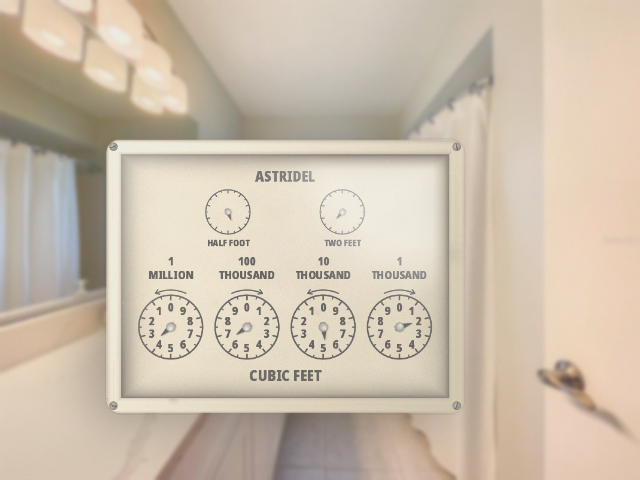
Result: 365200ft³
